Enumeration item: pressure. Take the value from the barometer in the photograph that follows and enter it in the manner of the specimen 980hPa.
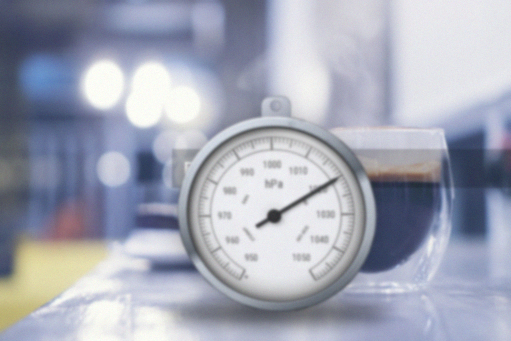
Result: 1020hPa
